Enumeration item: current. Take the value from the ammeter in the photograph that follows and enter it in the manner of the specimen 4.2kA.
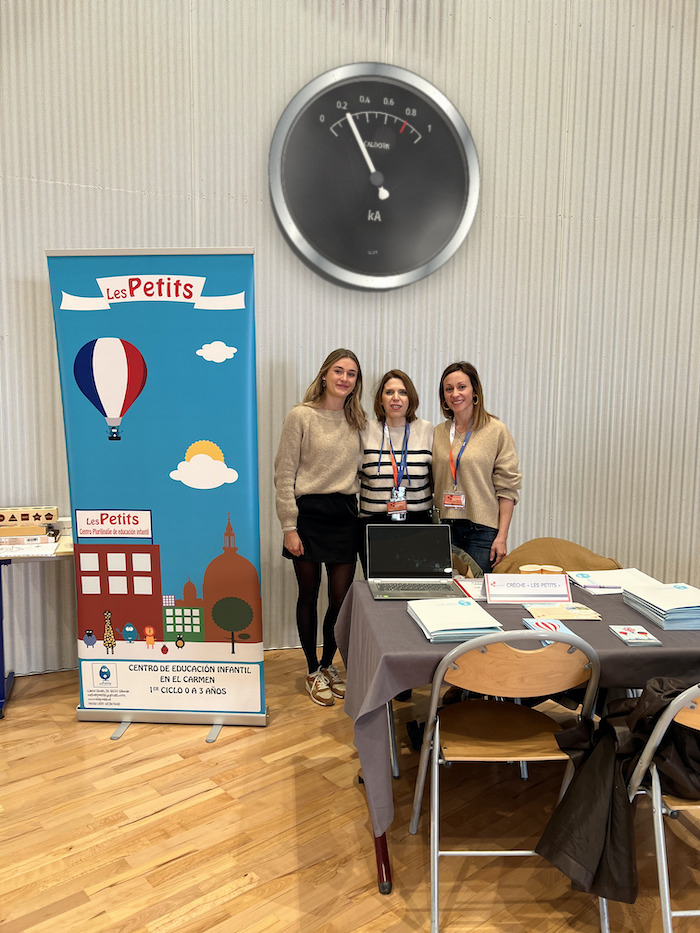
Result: 0.2kA
